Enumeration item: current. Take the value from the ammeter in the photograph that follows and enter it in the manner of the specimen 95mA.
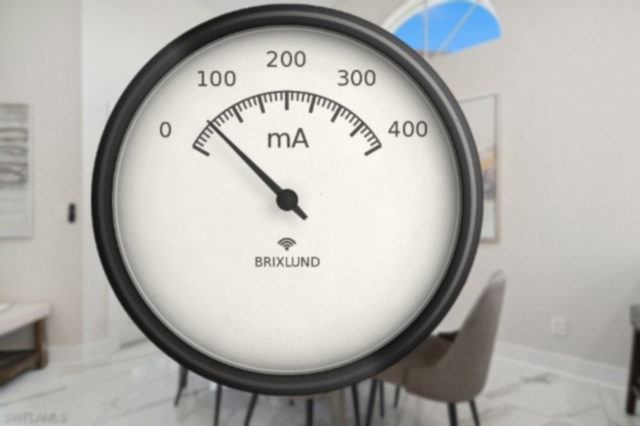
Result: 50mA
